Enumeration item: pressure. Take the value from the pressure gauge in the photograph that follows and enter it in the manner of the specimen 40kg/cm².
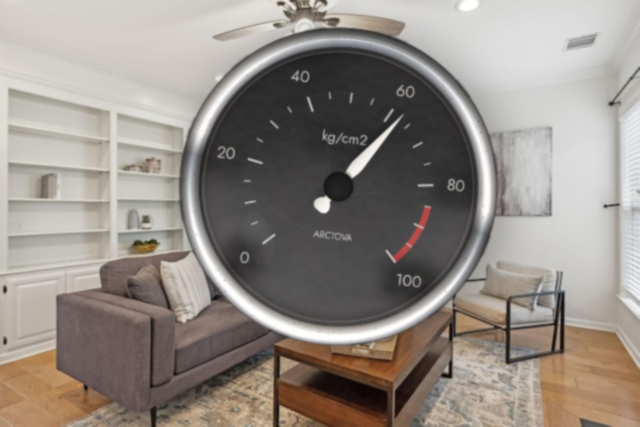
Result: 62.5kg/cm²
